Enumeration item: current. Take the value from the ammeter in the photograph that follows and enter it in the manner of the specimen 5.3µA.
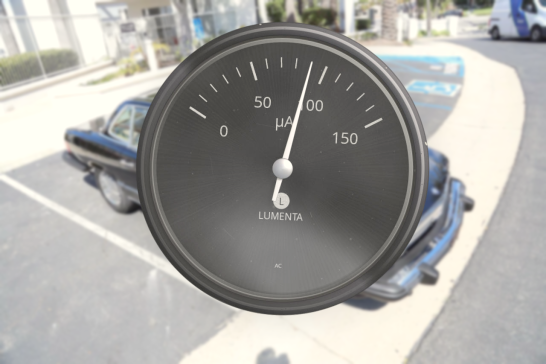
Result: 90µA
